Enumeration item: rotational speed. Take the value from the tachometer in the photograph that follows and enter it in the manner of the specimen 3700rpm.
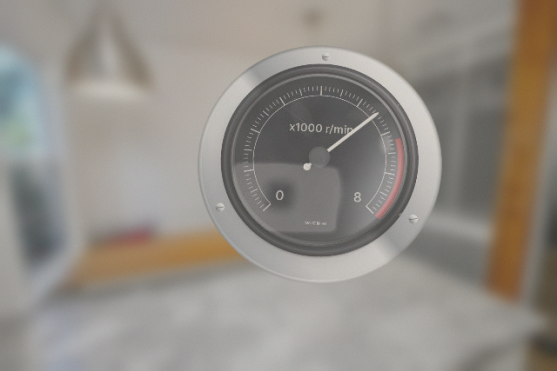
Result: 5500rpm
